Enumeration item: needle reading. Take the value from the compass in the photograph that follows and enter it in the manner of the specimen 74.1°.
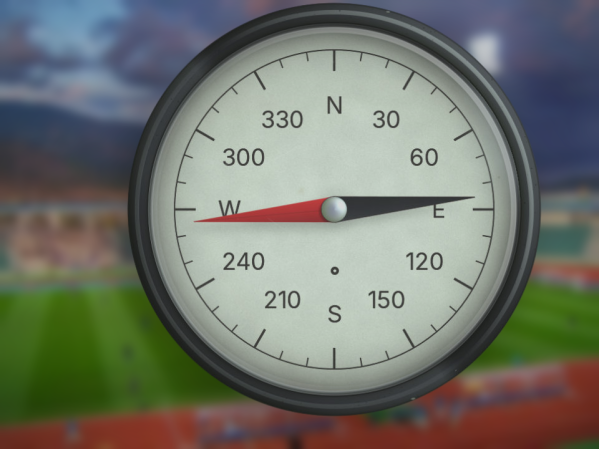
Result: 265°
